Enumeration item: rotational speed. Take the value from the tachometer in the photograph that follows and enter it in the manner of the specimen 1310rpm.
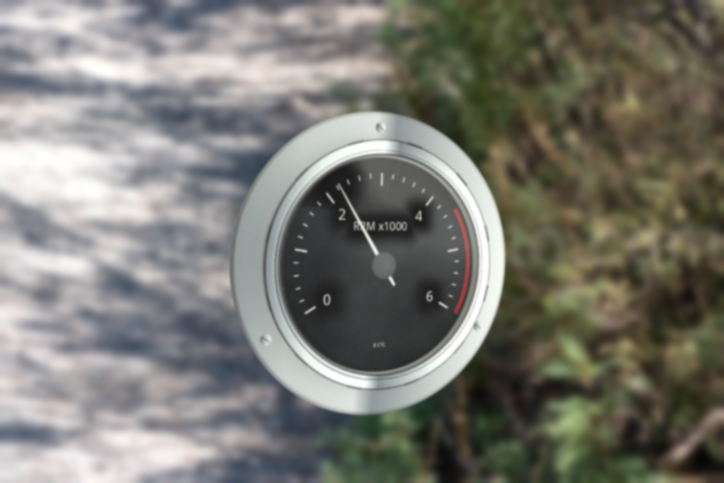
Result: 2200rpm
